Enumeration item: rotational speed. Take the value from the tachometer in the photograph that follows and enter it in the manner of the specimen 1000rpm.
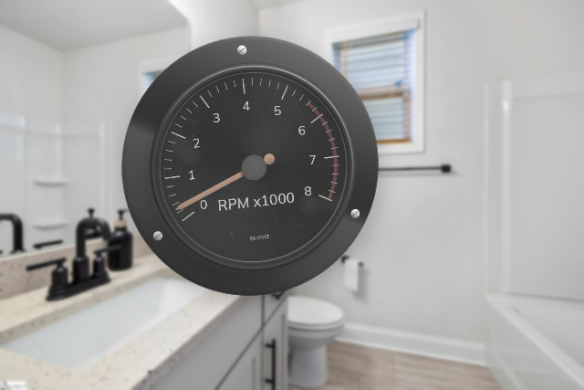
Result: 300rpm
